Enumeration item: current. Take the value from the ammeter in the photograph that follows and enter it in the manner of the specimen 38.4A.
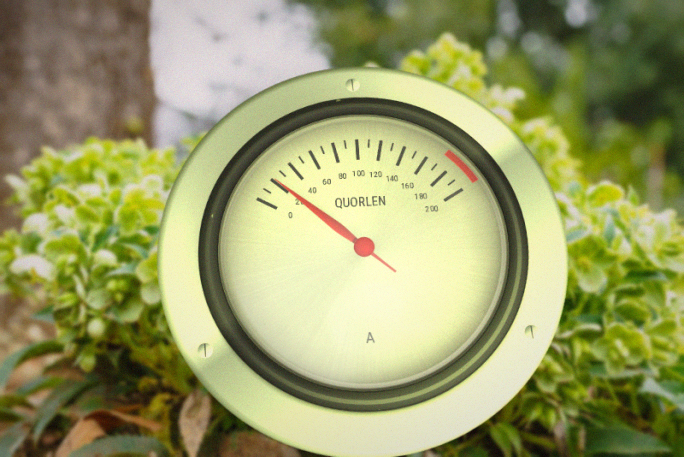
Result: 20A
